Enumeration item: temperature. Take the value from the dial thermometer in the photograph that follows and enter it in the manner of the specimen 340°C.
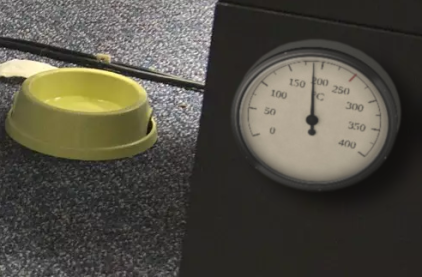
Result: 187.5°C
